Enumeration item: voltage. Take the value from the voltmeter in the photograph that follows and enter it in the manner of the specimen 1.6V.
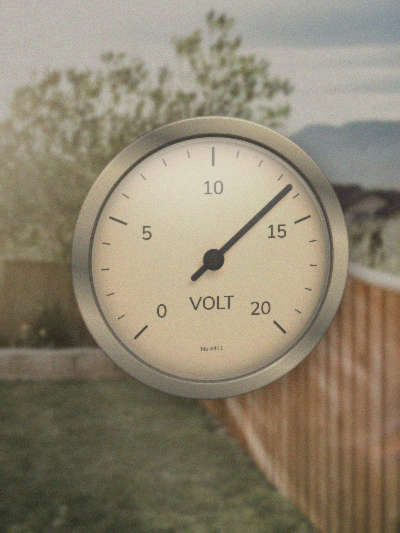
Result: 13.5V
